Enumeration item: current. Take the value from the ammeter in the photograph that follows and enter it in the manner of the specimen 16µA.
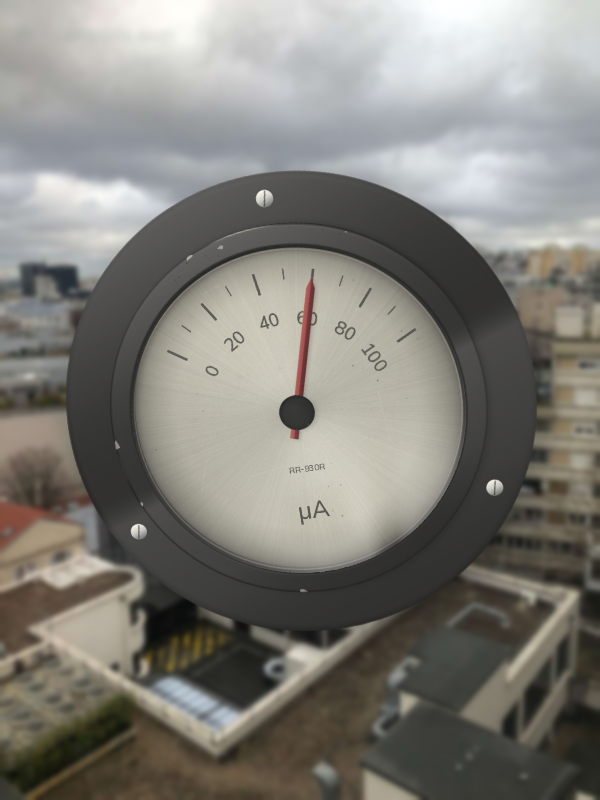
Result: 60µA
